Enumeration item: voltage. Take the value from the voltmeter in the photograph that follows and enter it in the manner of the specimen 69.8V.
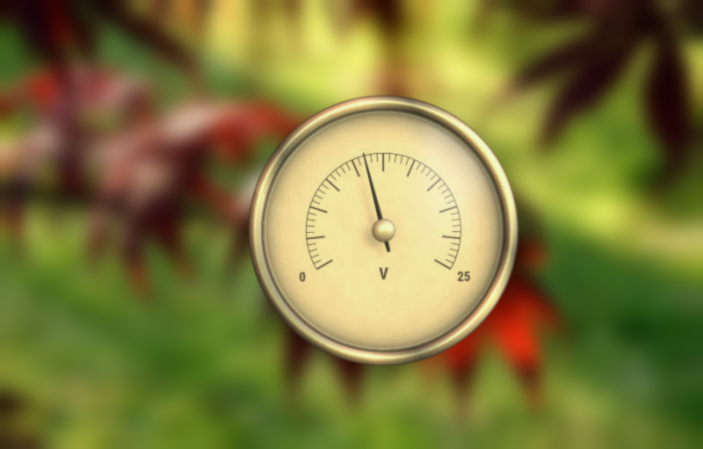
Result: 11V
